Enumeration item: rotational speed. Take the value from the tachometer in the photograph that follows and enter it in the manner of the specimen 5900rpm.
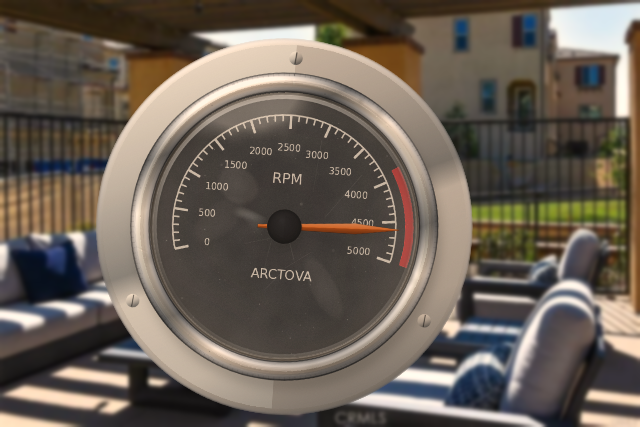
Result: 4600rpm
